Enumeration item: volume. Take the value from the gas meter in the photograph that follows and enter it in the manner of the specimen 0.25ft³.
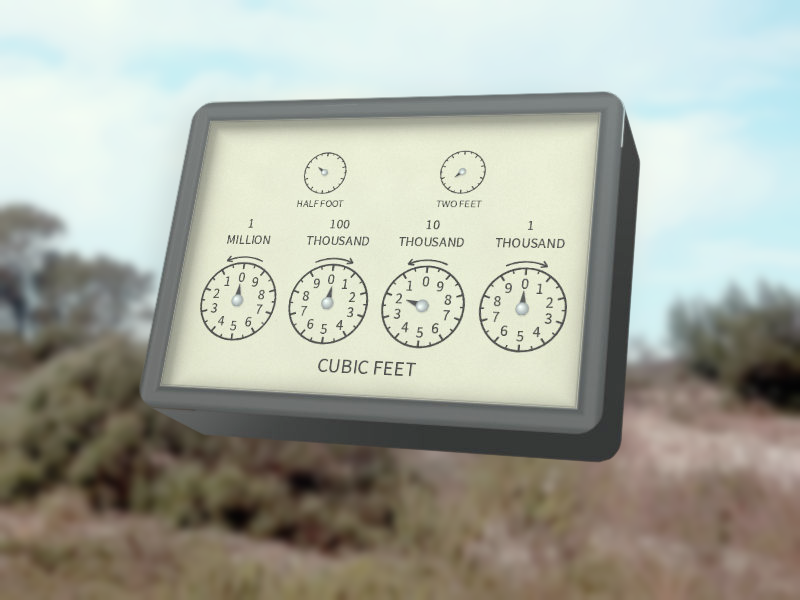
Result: 2000ft³
